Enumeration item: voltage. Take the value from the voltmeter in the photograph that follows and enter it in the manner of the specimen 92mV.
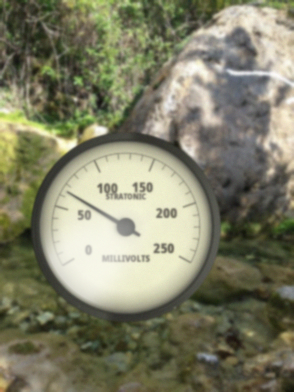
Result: 65mV
